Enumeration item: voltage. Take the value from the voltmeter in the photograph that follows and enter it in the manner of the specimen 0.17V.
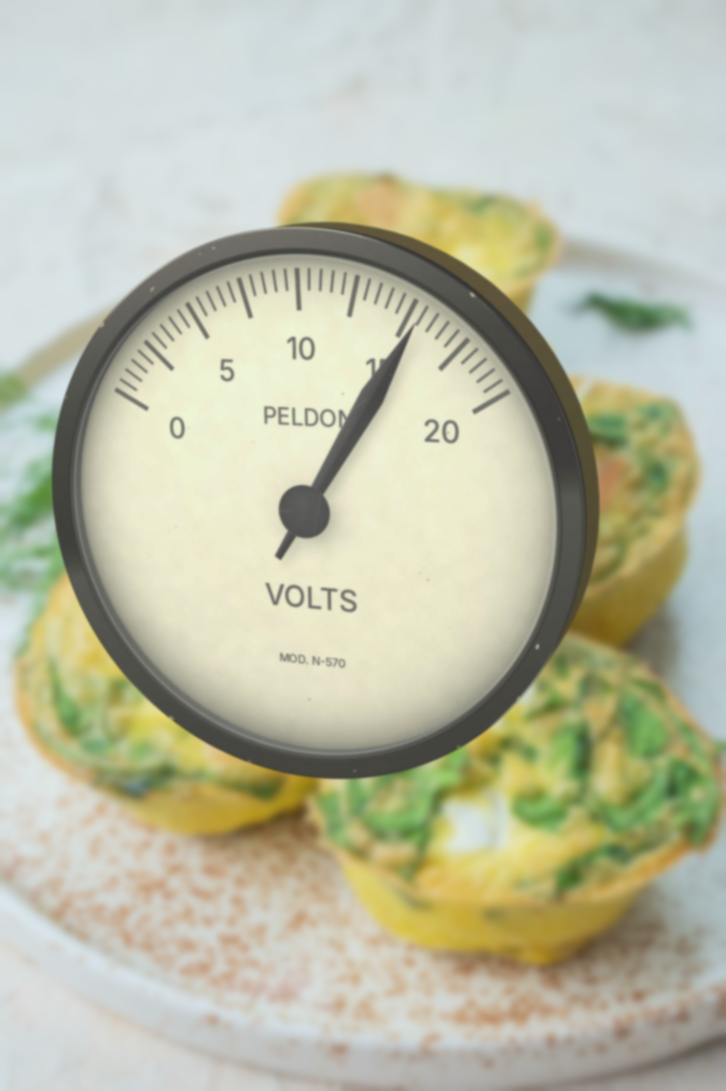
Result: 15.5V
